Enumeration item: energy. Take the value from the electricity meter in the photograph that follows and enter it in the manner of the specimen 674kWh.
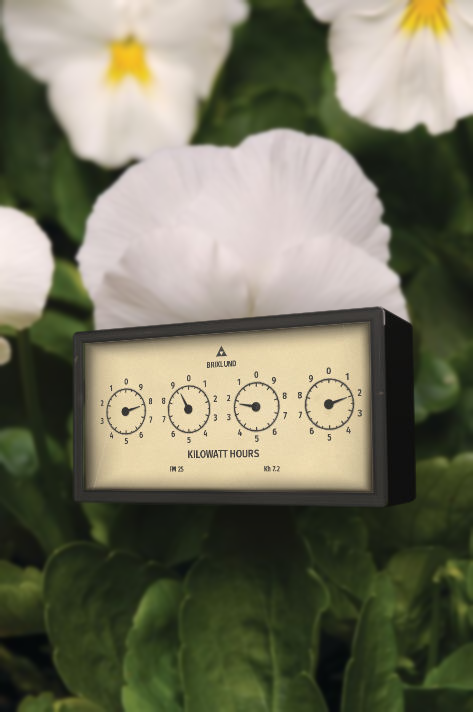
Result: 7922kWh
